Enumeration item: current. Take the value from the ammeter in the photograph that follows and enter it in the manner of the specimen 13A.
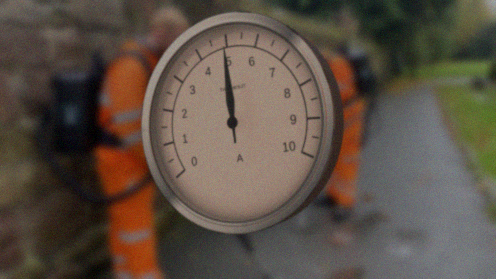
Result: 5A
